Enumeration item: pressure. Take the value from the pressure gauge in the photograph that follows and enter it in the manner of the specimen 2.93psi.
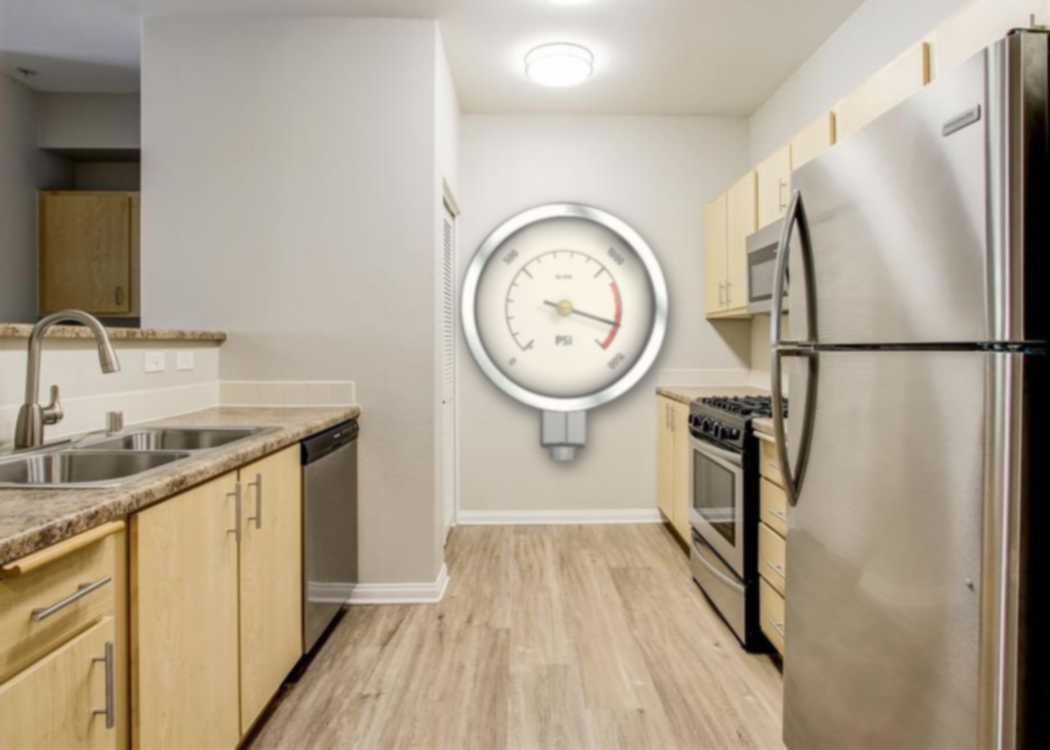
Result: 1350psi
